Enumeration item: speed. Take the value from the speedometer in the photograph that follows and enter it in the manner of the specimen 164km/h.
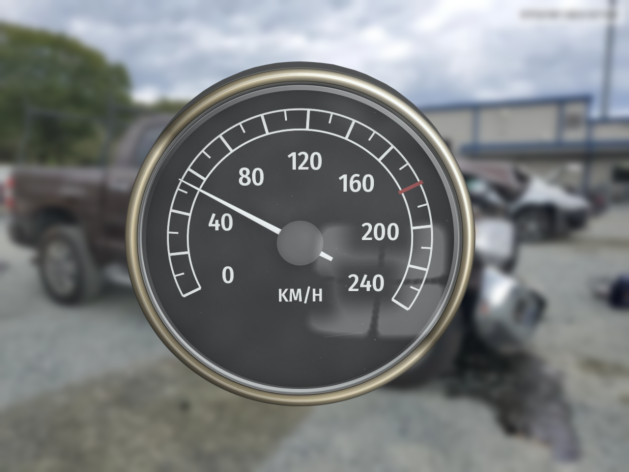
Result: 55km/h
